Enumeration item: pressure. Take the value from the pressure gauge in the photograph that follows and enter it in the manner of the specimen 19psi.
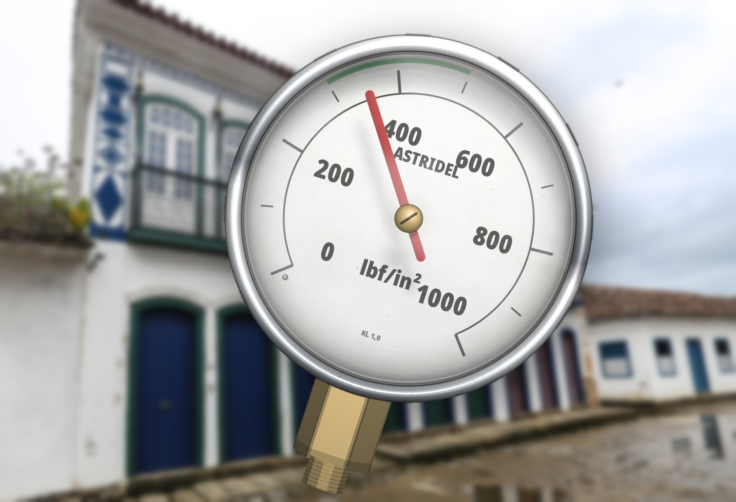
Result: 350psi
